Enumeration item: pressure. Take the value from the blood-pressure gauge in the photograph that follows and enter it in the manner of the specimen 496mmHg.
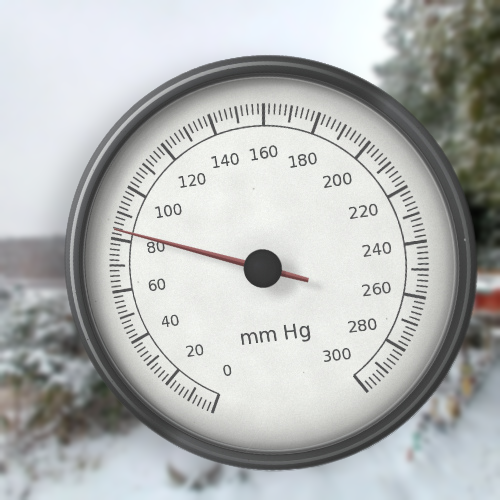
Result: 84mmHg
